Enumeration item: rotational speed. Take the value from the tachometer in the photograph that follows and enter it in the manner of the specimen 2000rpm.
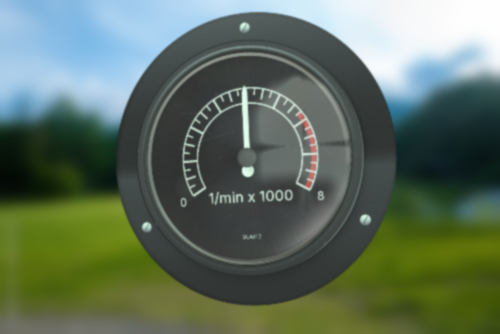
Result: 4000rpm
